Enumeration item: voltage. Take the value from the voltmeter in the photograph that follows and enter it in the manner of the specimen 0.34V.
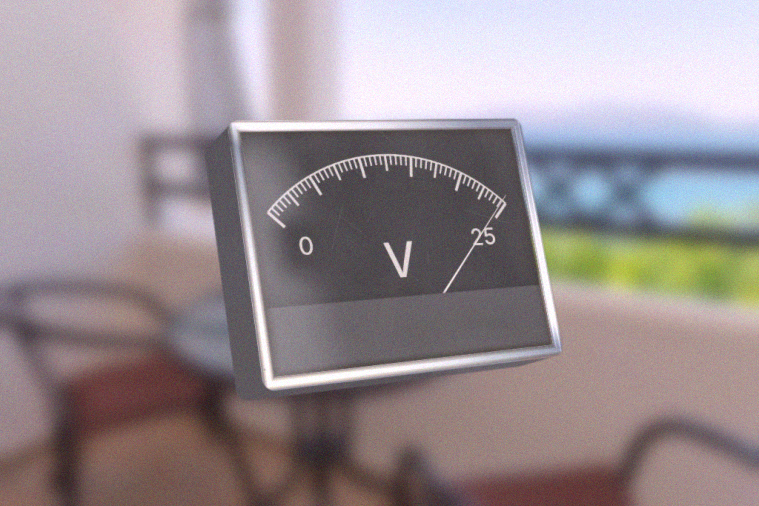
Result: 24.5V
